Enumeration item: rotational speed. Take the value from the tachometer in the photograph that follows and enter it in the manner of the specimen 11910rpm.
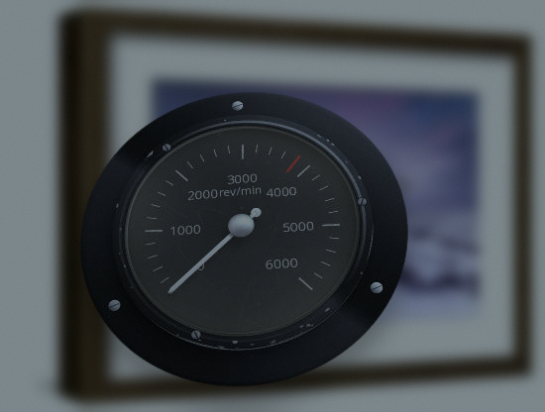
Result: 0rpm
